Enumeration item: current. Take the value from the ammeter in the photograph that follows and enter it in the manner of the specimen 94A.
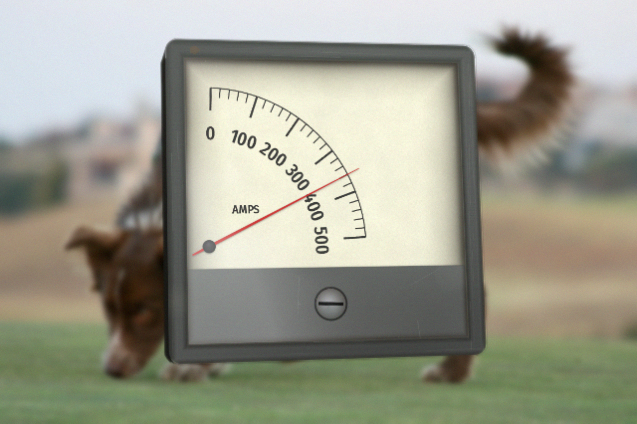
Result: 360A
